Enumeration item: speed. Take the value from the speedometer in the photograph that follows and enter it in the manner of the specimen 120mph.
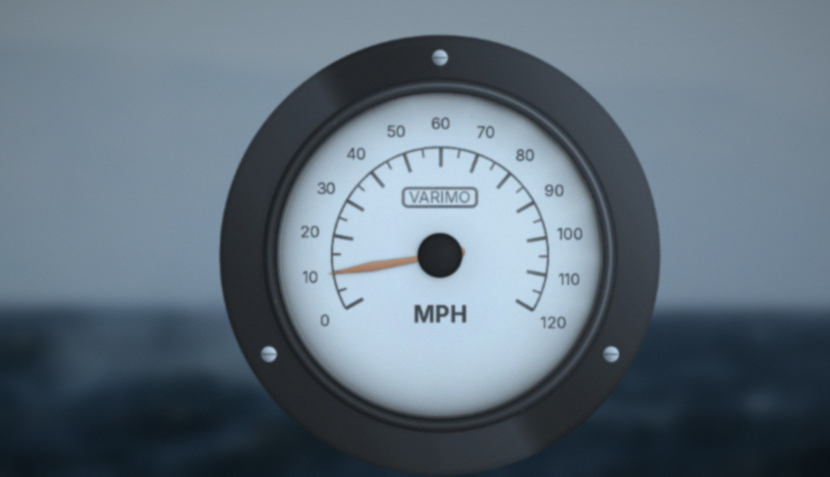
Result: 10mph
